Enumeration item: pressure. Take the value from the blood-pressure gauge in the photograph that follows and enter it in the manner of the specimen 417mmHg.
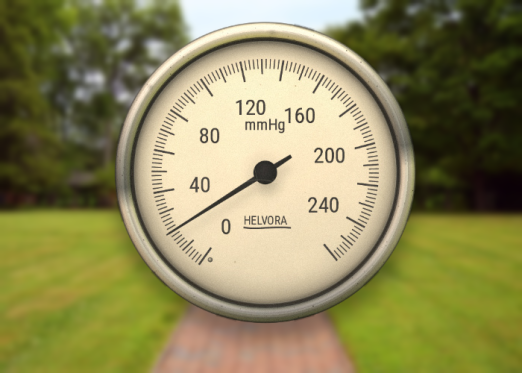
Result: 20mmHg
